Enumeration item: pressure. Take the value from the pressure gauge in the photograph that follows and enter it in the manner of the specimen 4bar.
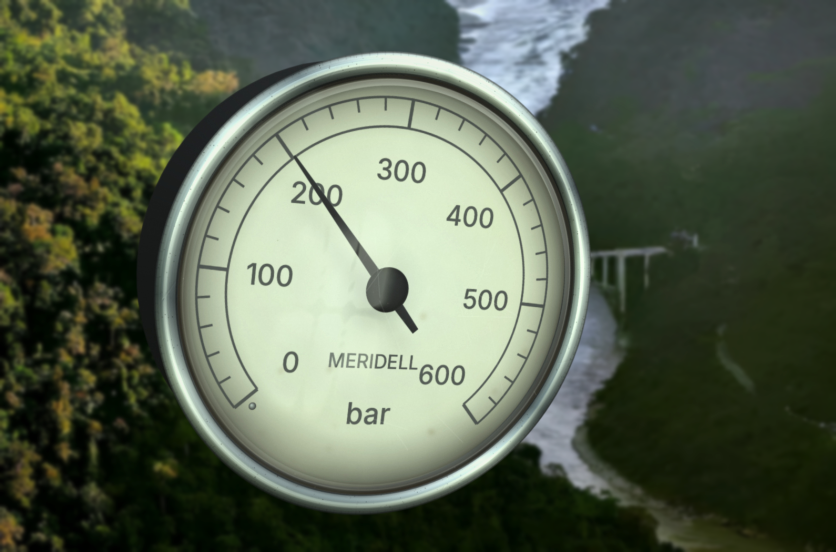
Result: 200bar
